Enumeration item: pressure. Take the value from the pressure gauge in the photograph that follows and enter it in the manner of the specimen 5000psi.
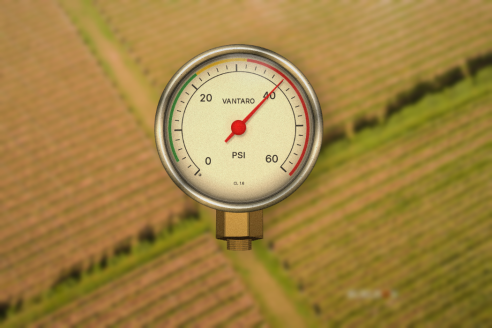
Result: 40psi
